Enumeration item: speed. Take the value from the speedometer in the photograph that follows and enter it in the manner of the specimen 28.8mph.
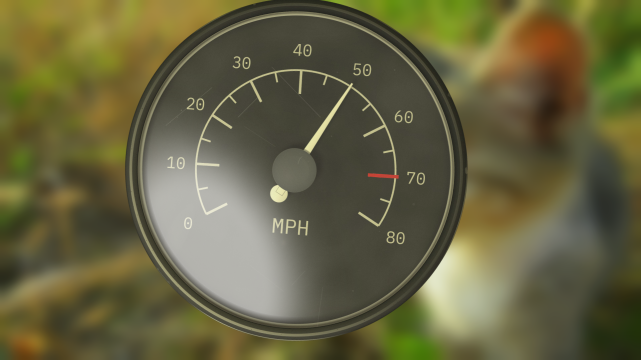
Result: 50mph
